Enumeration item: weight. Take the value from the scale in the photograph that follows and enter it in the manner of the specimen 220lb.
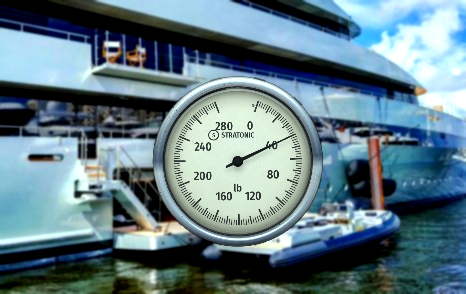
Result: 40lb
